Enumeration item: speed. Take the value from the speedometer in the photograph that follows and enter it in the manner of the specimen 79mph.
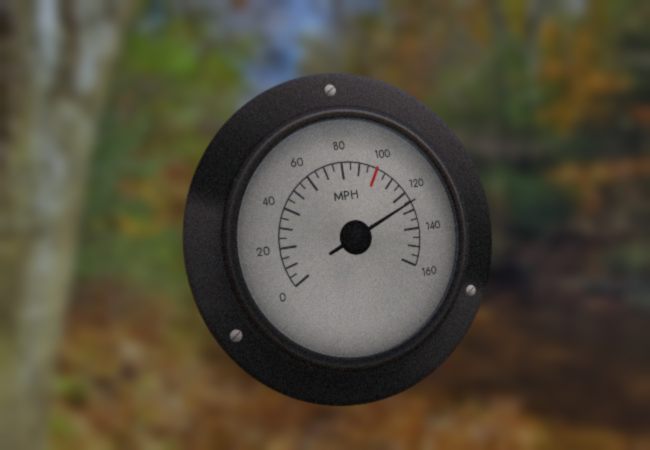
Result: 125mph
